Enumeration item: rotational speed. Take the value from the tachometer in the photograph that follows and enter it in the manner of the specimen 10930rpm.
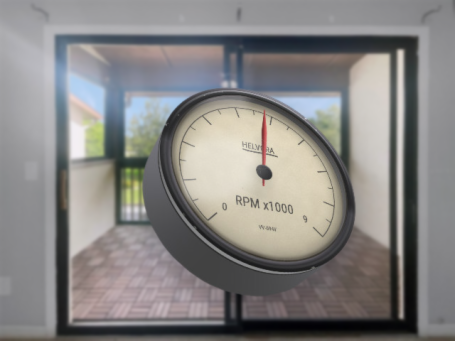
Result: 4750rpm
